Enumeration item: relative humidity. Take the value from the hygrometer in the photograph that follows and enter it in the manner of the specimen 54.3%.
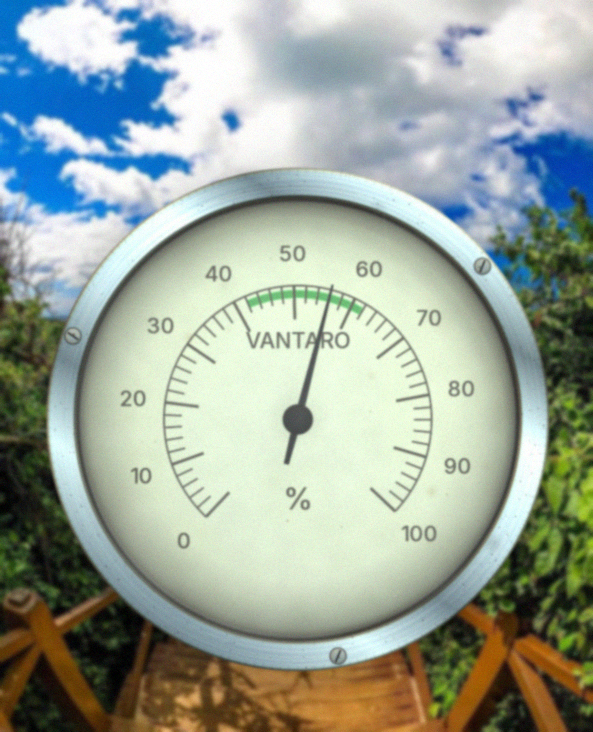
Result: 56%
